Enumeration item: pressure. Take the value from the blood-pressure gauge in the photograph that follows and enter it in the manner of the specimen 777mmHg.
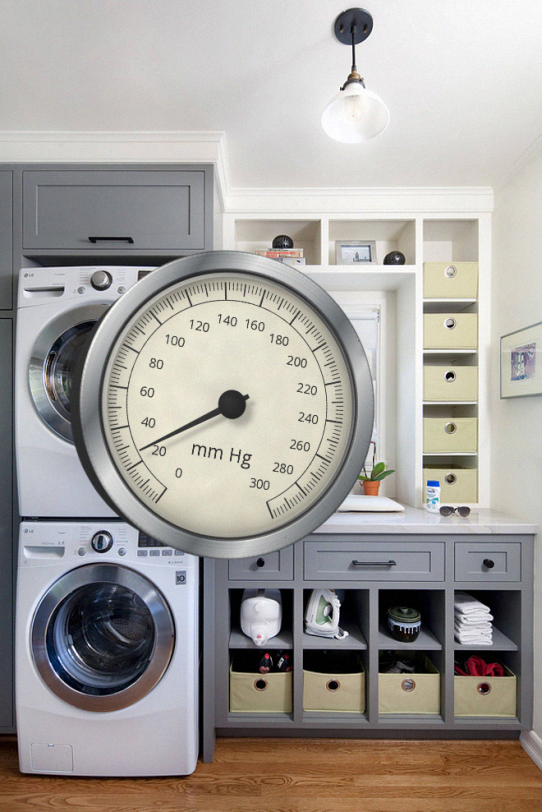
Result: 26mmHg
